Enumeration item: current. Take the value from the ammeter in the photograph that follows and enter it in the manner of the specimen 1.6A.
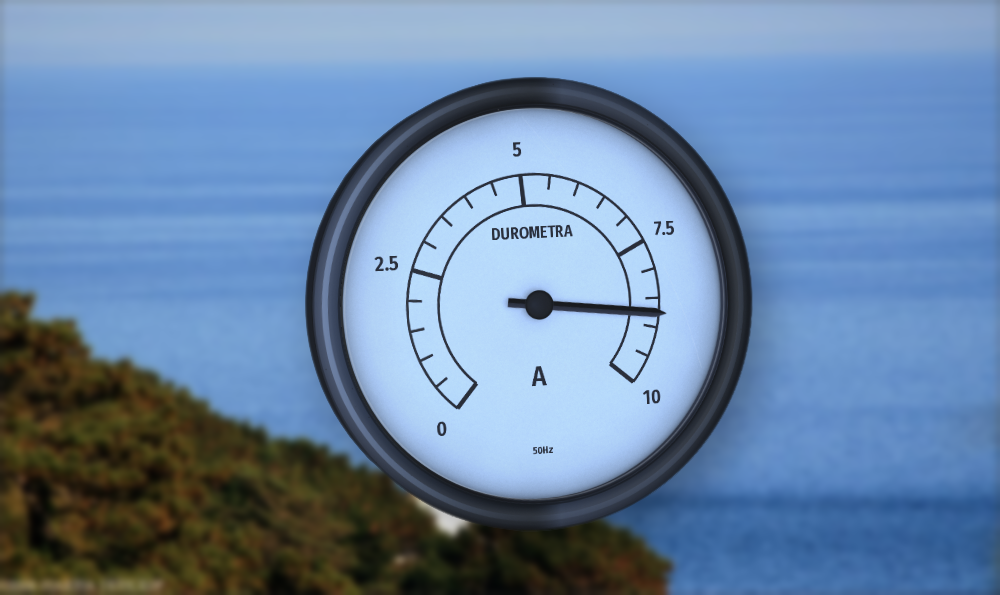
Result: 8.75A
